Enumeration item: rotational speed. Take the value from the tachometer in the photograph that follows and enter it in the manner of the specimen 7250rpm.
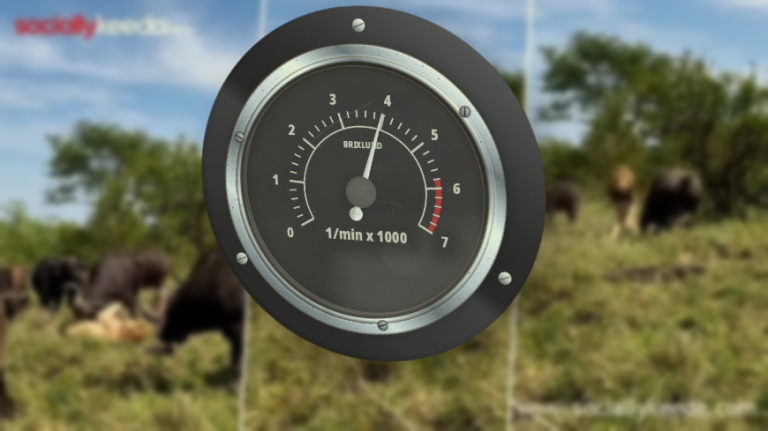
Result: 4000rpm
